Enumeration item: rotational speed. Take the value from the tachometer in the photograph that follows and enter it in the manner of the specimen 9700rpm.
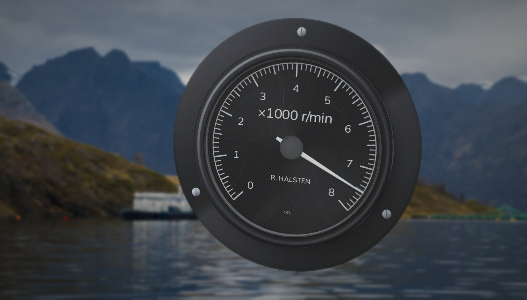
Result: 7500rpm
